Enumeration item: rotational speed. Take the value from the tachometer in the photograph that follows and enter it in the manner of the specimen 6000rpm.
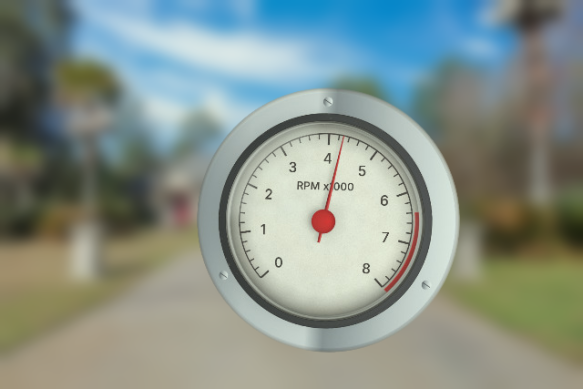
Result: 4300rpm
